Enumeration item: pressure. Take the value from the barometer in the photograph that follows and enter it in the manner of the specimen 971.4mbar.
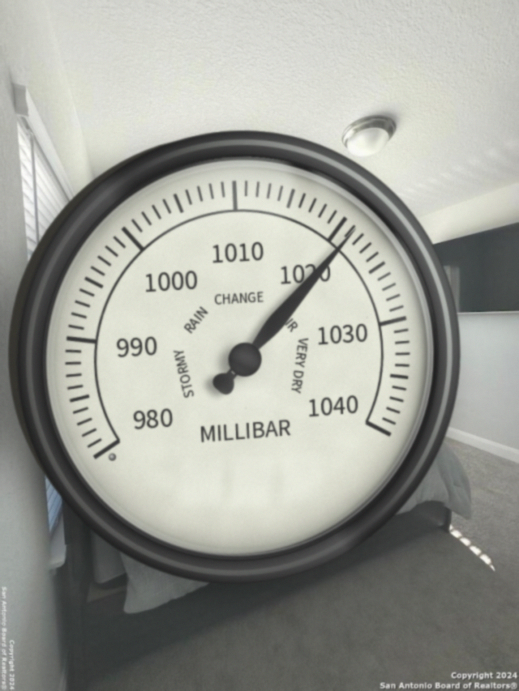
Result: 1021mbar
